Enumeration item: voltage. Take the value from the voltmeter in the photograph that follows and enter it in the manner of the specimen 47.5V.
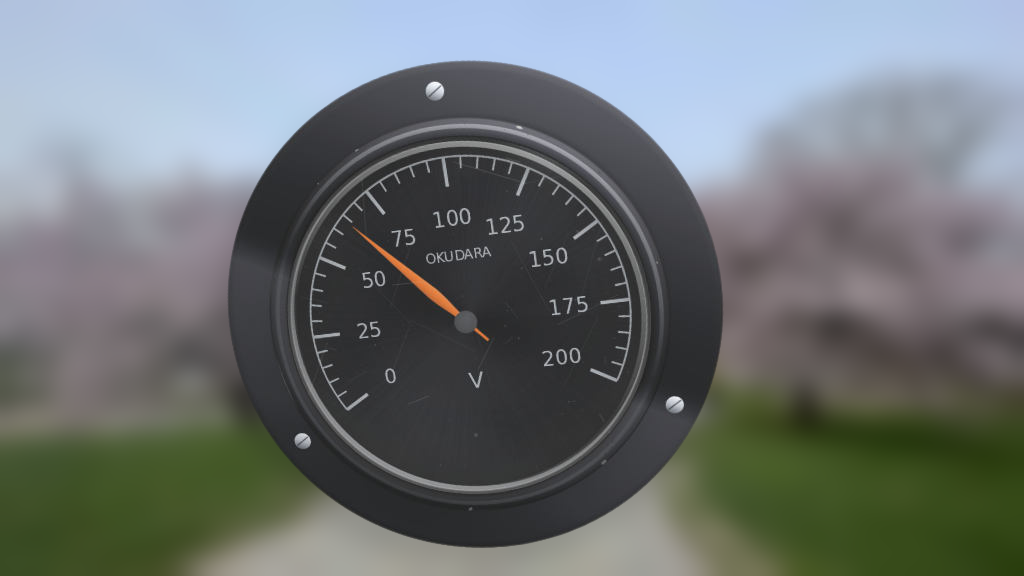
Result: 65V
